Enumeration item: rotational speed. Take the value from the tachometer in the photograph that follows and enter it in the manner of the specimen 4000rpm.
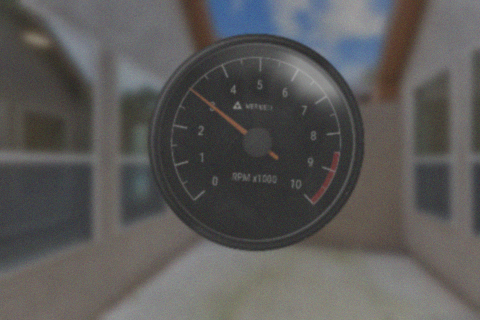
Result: 3000rpm
